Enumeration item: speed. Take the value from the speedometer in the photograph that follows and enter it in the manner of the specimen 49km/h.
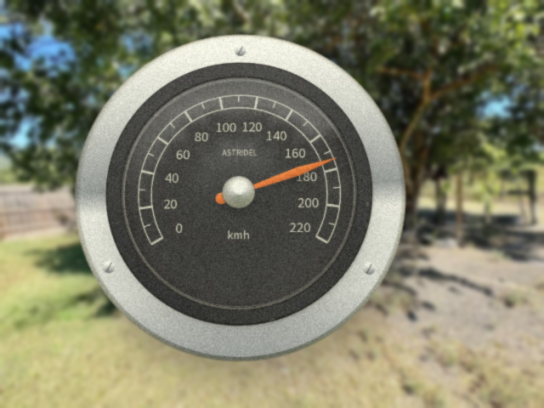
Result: 175km/h
